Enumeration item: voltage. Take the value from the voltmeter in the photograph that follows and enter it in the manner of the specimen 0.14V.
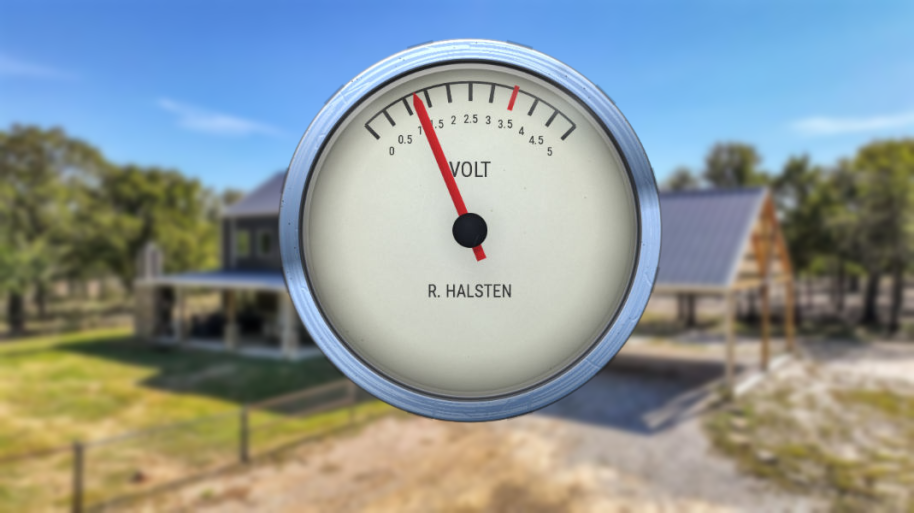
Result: 1.25V
